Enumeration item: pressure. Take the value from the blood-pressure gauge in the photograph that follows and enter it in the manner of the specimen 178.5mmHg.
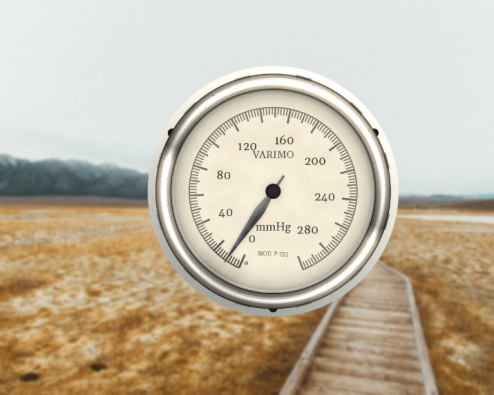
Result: 10mmHg
